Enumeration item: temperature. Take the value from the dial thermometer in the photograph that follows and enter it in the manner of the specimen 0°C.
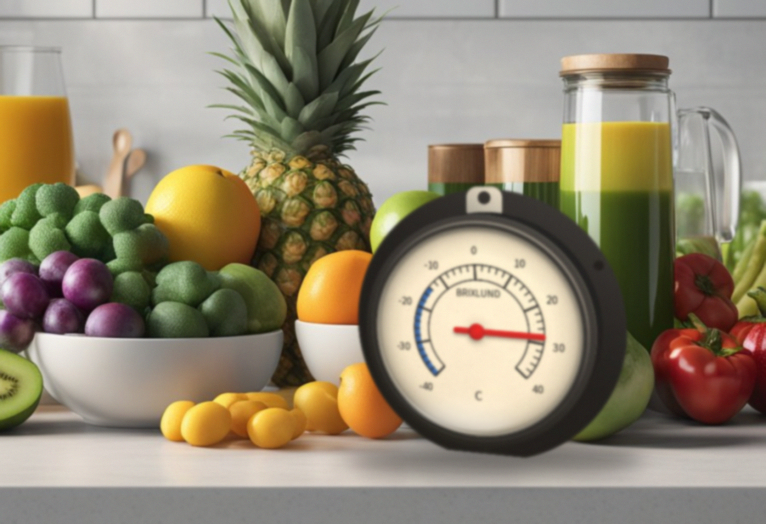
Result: 28°C
